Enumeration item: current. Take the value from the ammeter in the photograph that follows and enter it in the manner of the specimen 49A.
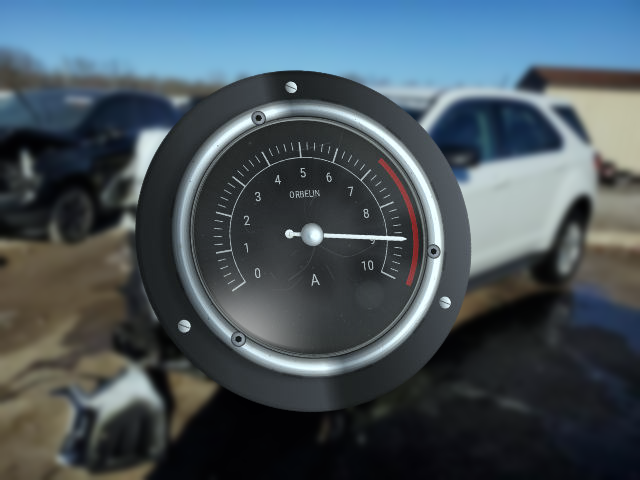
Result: 9A
